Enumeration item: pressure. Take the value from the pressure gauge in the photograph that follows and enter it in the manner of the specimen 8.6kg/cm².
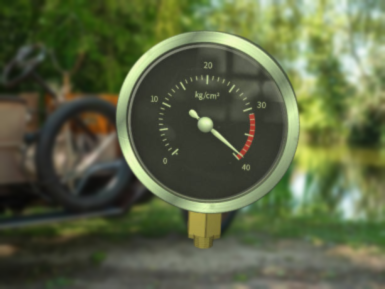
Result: 39kg/cm²
